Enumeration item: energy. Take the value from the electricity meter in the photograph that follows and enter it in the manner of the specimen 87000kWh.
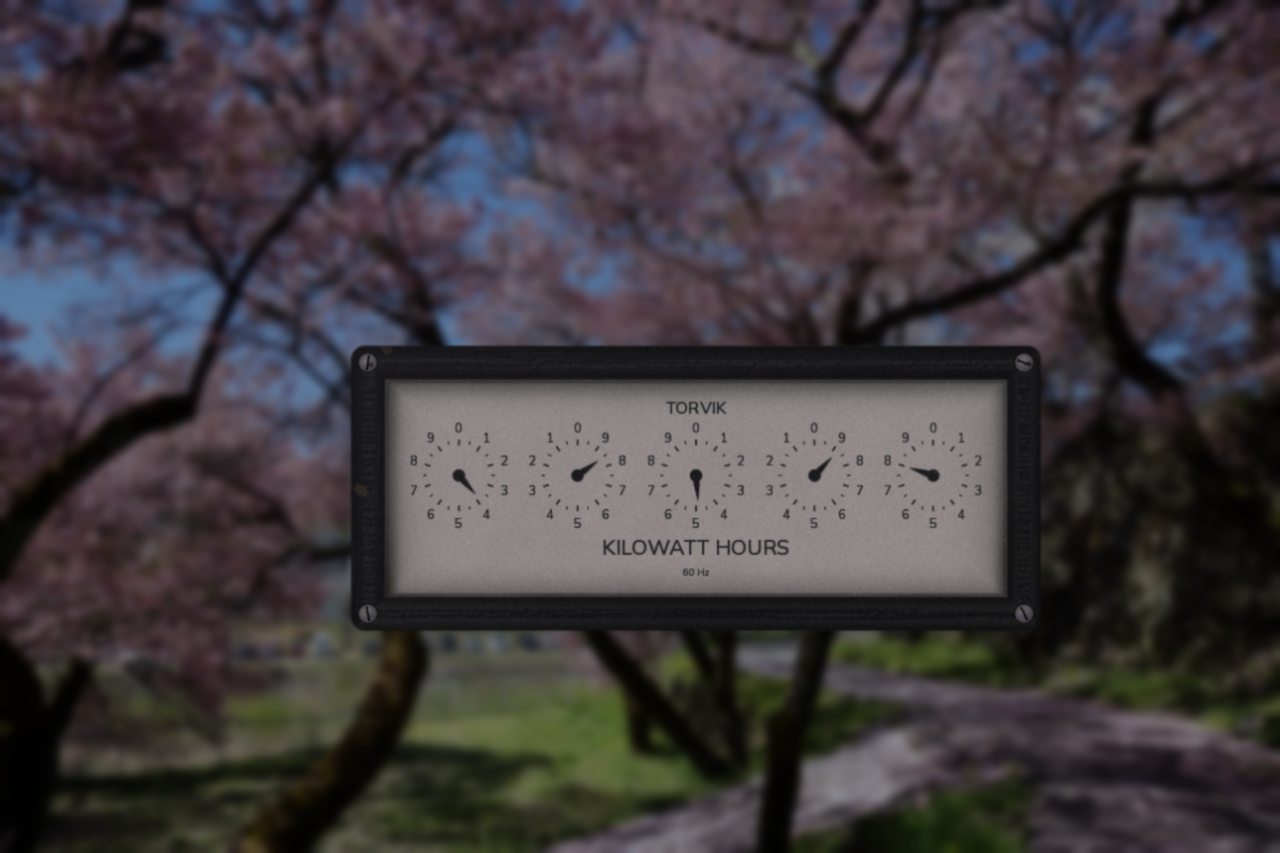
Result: 38488kWh
